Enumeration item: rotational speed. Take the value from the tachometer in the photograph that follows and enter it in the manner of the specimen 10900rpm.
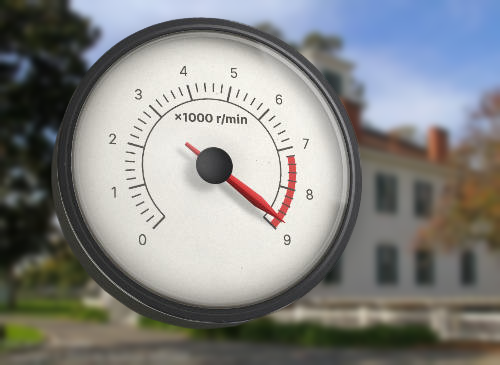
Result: 8800rpm
